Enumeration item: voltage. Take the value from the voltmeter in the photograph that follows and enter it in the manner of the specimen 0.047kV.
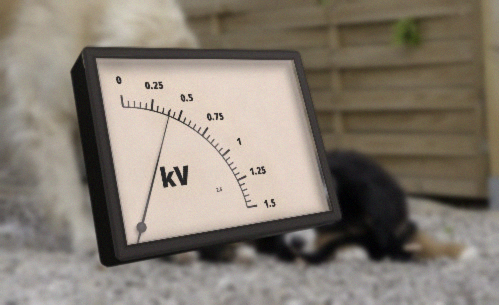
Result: 0.4kV
